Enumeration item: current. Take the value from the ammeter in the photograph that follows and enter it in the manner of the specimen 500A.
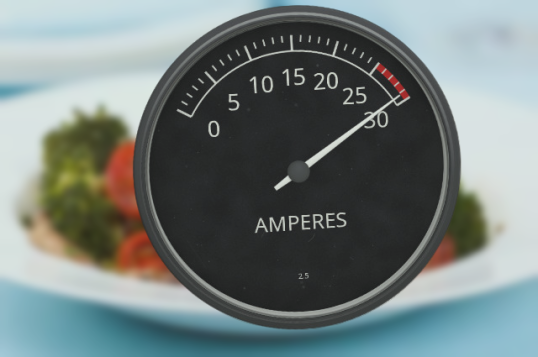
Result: 29A
